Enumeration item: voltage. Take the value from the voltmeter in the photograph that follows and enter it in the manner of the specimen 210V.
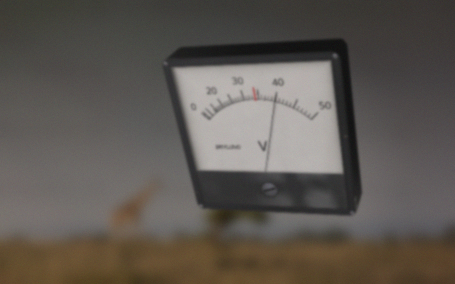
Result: 40V
